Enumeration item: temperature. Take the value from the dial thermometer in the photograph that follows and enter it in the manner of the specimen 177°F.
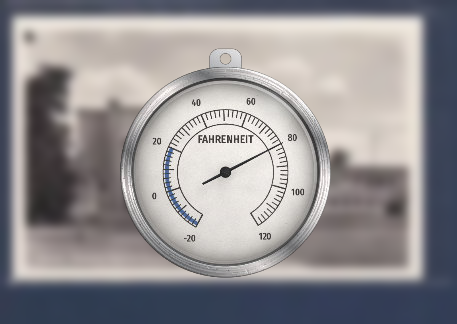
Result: 80°F
